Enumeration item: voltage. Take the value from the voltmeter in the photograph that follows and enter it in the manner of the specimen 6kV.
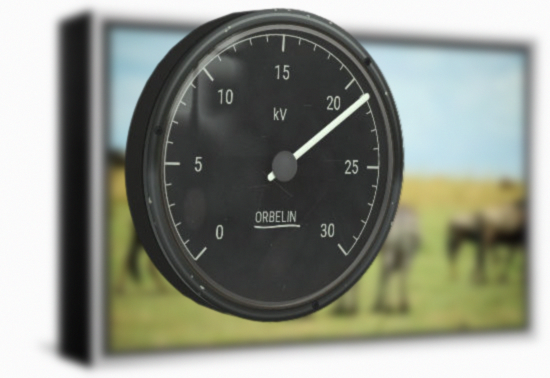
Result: 21kV
